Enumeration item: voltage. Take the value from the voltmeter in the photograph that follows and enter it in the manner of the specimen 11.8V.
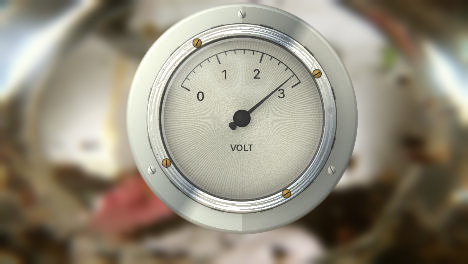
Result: 2.8V
